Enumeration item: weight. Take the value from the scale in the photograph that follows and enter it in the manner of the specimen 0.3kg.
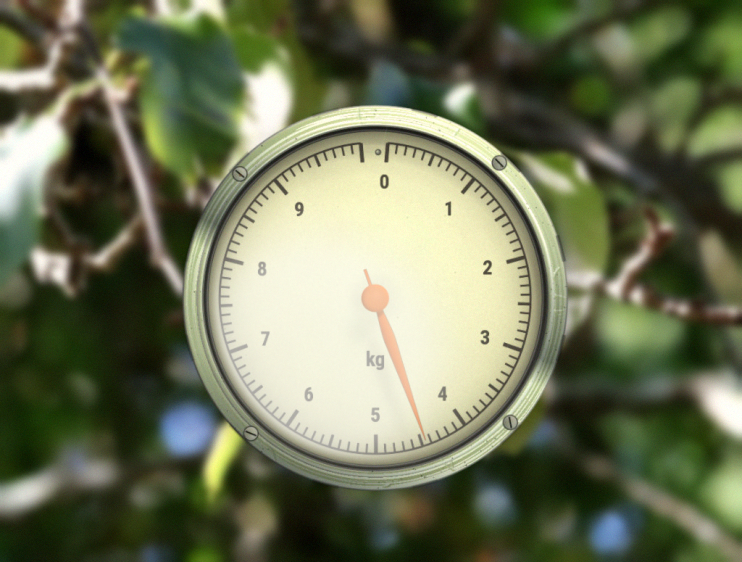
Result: 4.45kg
